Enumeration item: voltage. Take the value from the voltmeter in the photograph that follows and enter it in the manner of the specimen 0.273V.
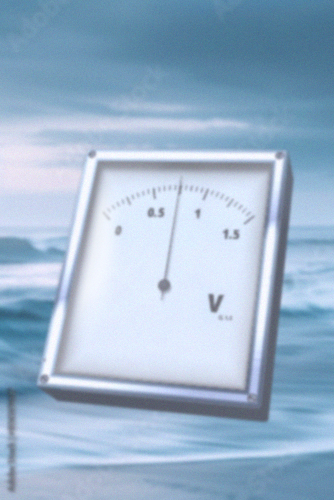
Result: 0.75V
